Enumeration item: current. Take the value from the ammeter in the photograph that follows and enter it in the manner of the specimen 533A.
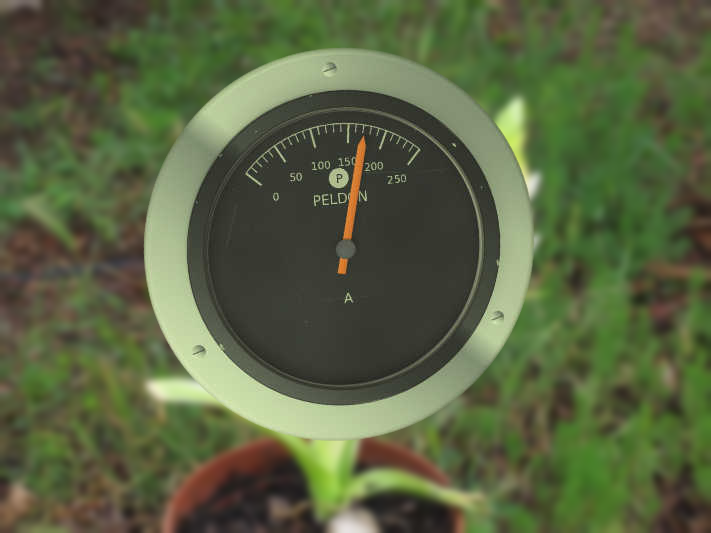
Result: 170A
